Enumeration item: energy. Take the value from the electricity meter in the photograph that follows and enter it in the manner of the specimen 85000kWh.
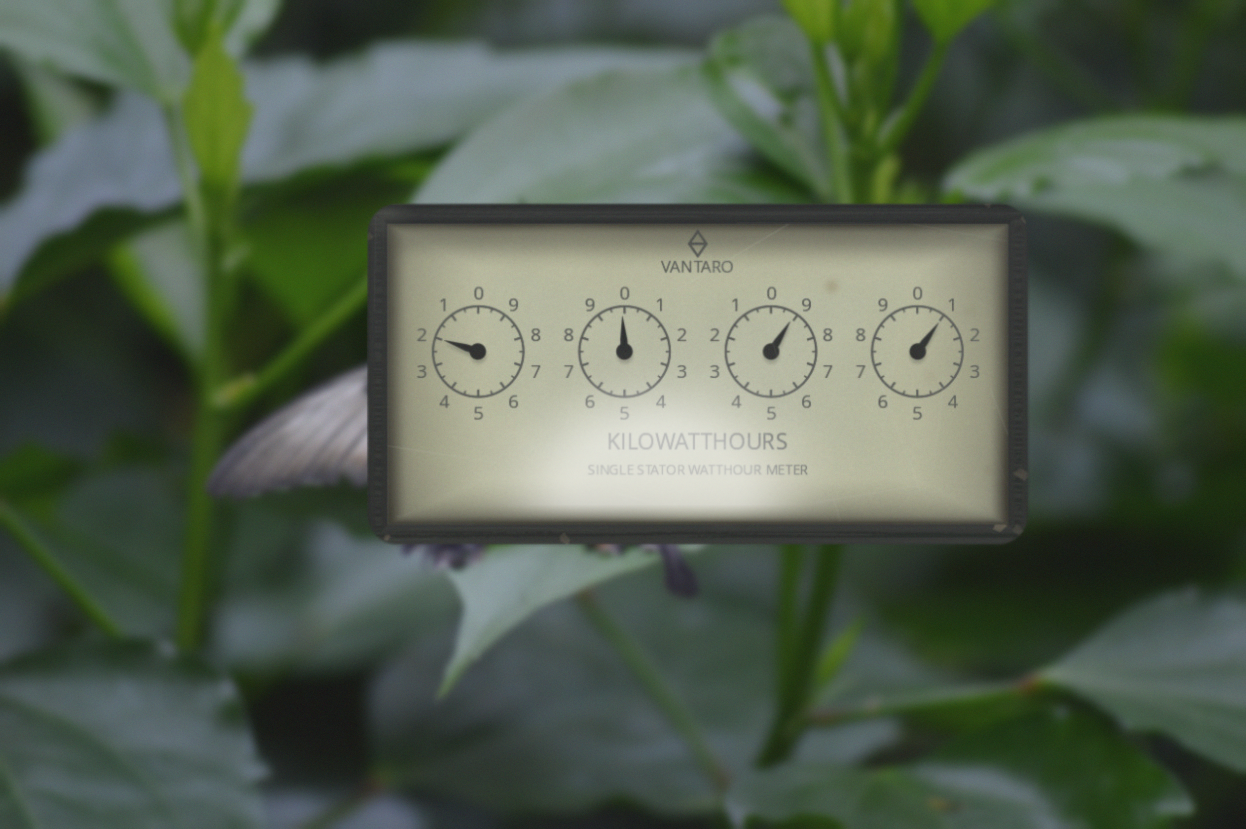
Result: 1991kWh
